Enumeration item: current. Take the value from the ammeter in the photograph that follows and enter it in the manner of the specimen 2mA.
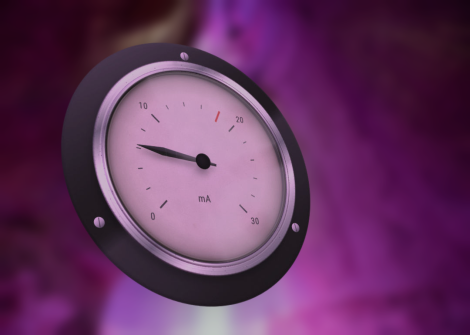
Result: 6mA
